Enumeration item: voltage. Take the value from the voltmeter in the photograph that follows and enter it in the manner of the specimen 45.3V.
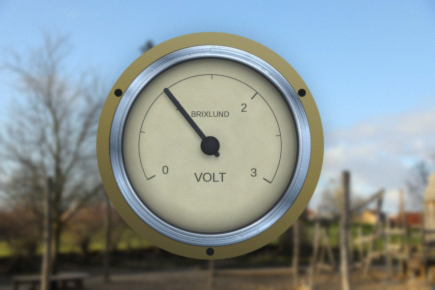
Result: 1V
